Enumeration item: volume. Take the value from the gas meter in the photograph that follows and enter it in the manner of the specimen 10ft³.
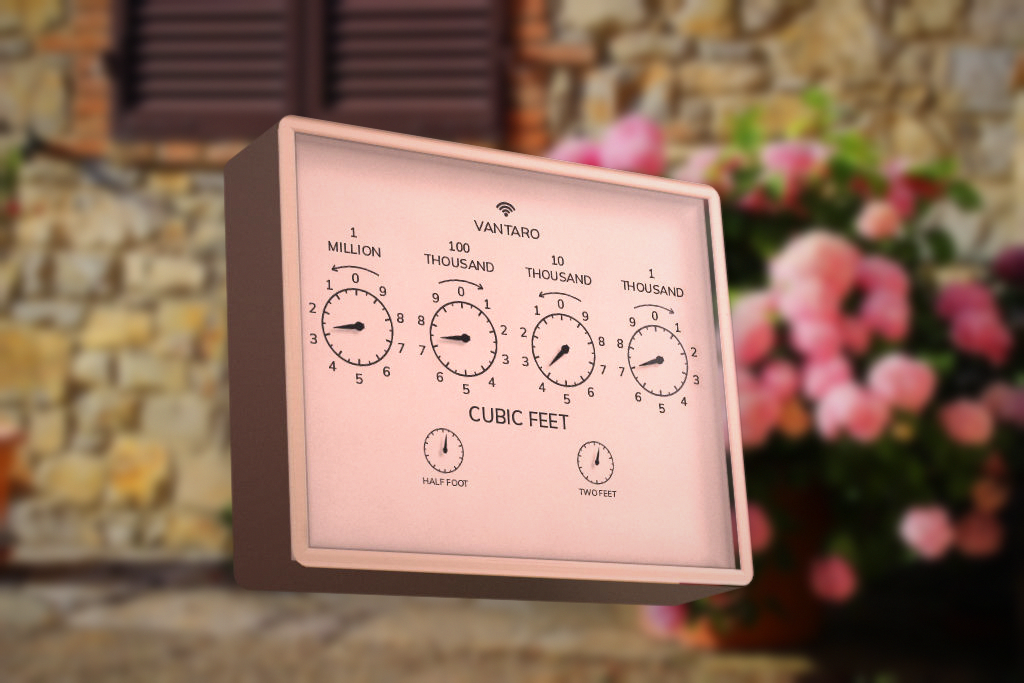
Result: 273700ft³
